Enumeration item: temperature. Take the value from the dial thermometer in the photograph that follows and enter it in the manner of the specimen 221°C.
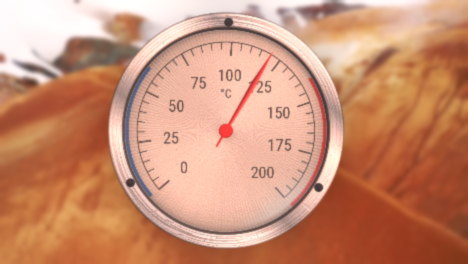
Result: 120°C
